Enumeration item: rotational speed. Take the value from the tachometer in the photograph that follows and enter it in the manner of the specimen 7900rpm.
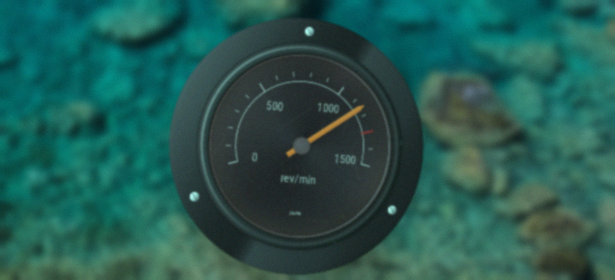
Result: 1150rpm
